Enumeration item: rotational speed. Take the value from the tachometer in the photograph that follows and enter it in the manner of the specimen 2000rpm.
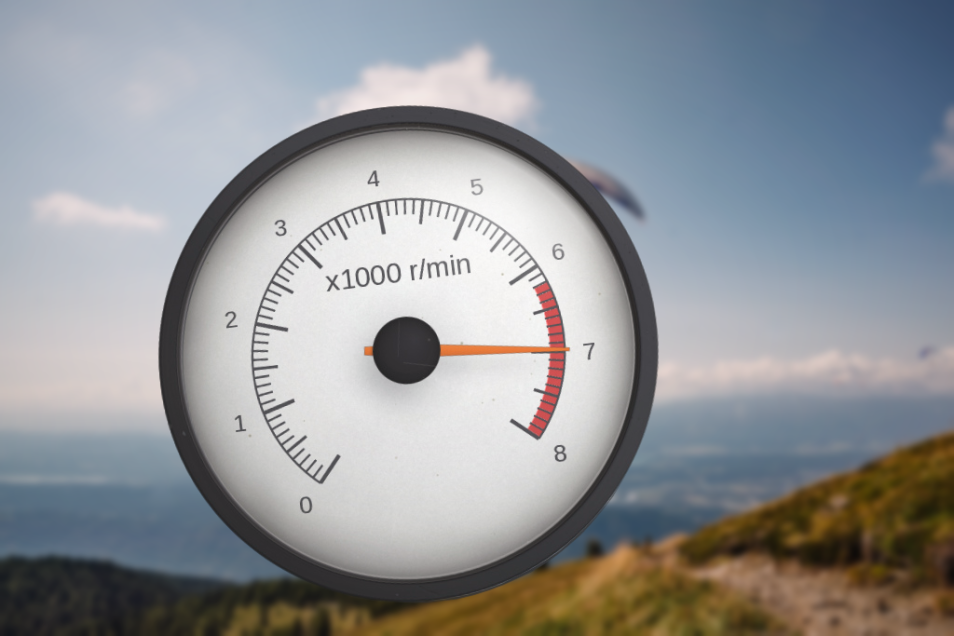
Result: 7000rpm
